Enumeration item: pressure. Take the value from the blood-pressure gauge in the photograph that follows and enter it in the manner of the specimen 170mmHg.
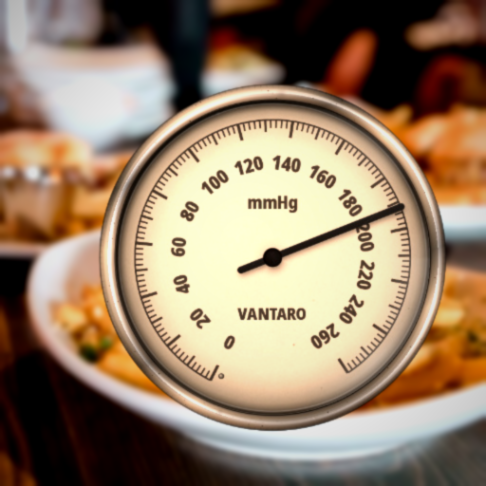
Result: 192mmHg
